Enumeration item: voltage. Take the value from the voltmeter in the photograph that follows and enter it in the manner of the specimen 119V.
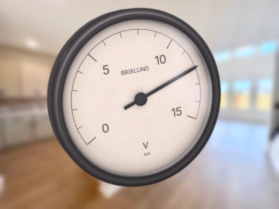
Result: 12V
